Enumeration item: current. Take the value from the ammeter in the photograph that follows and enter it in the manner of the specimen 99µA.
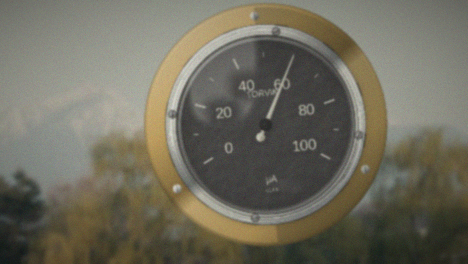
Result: 60µA
